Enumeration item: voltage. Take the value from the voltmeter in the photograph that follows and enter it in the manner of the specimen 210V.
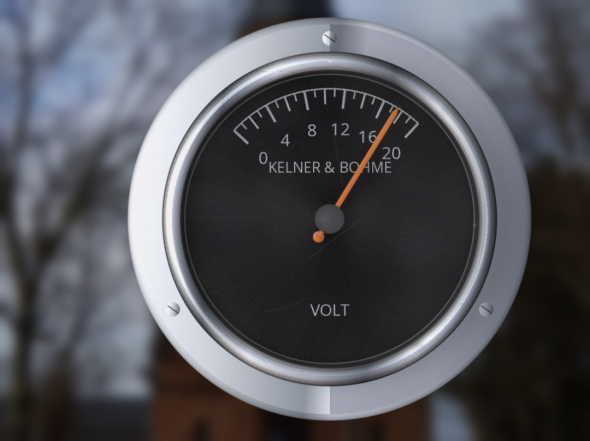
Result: 17.5V
